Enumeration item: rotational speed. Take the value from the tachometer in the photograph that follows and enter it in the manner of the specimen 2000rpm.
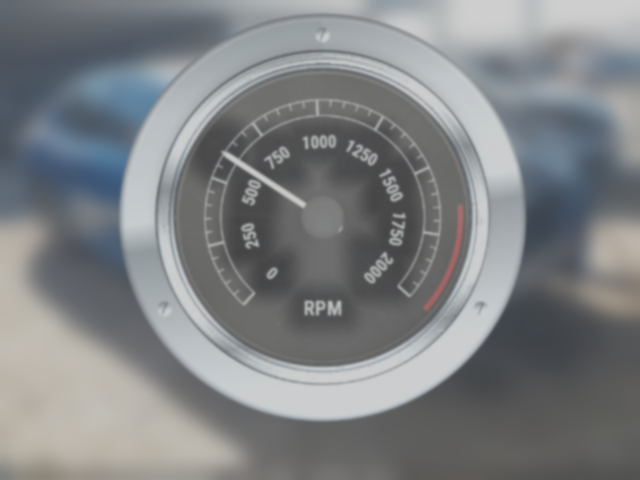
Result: 600rpm
